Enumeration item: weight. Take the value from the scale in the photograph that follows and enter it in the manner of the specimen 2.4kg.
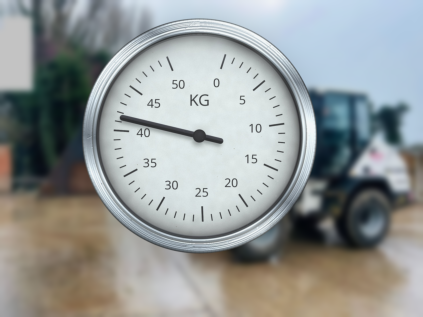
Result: 41.5kg
